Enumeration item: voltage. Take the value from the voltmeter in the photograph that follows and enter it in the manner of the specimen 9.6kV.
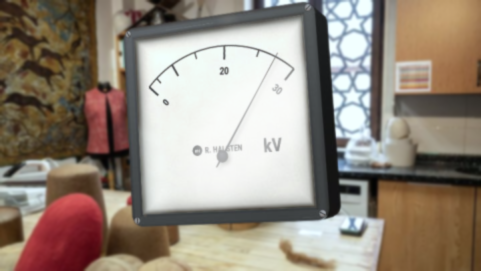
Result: 27.5kV
